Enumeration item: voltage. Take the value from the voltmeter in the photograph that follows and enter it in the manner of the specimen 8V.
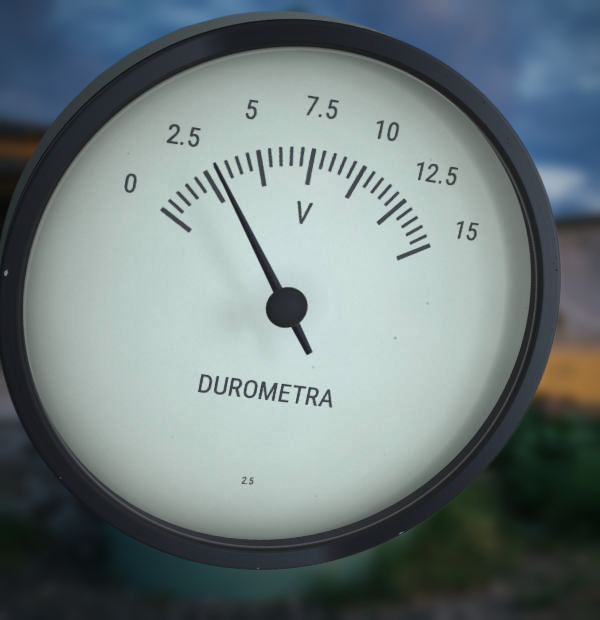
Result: 3V
